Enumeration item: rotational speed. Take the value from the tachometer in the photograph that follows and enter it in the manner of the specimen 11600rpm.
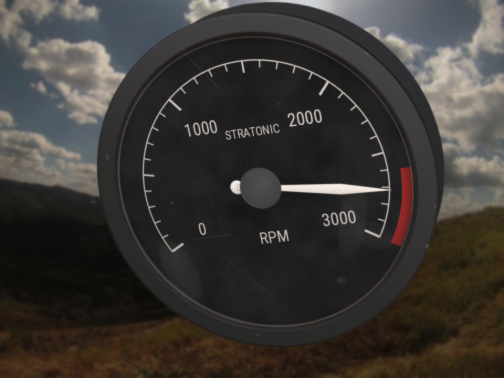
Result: 2700rpm
